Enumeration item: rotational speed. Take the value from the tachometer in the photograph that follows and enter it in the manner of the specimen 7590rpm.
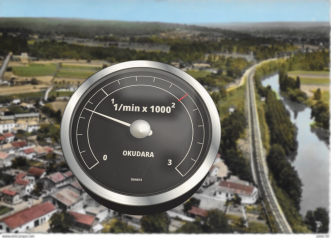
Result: 700rpm
